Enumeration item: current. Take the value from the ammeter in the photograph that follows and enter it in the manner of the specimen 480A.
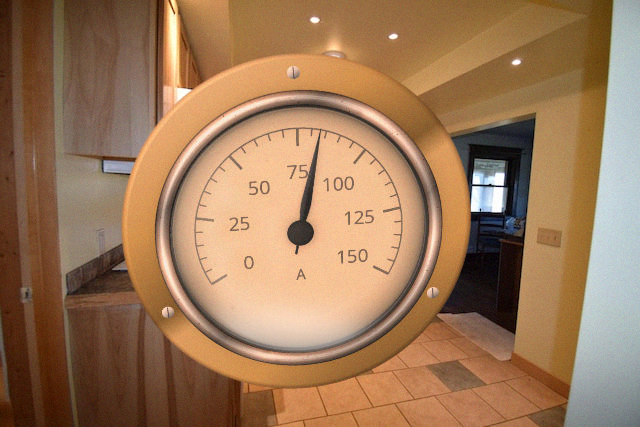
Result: 82.5A
